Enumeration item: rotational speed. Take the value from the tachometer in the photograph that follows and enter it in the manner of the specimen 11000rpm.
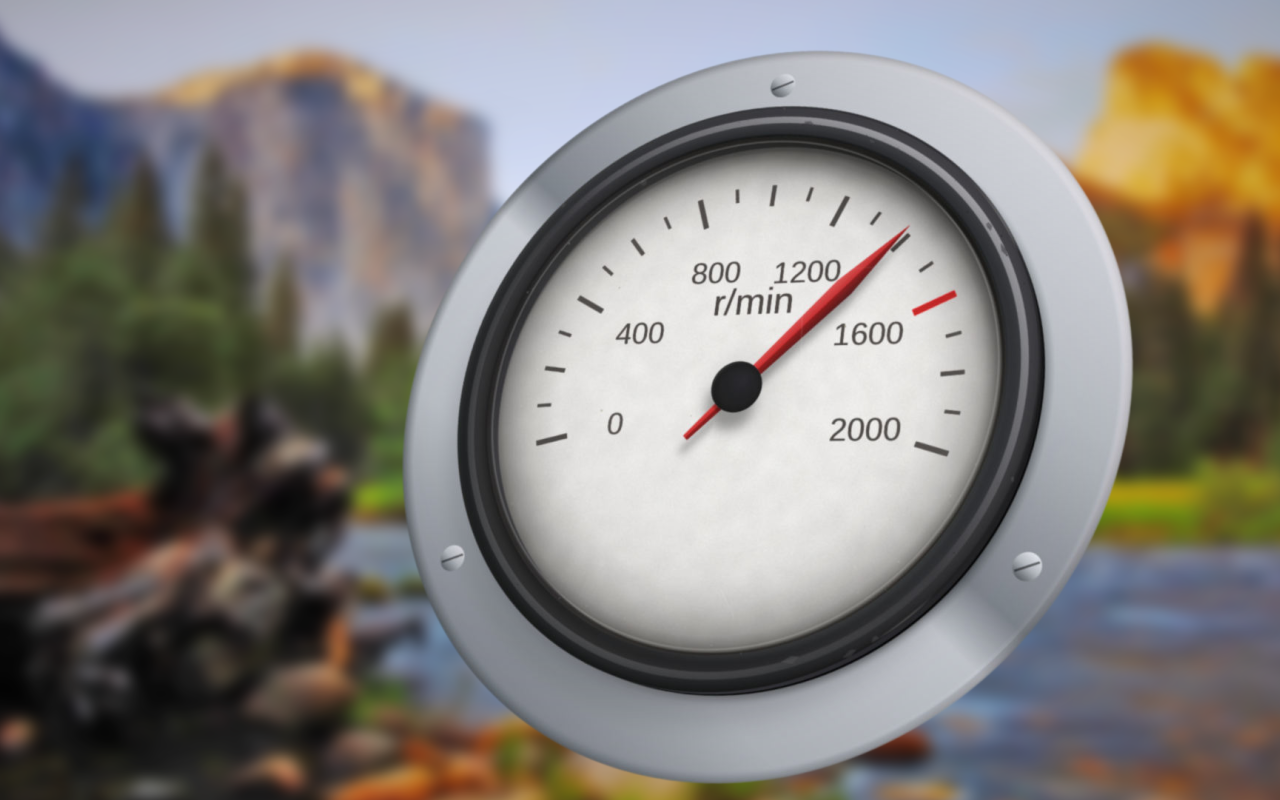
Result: 1400rpm
